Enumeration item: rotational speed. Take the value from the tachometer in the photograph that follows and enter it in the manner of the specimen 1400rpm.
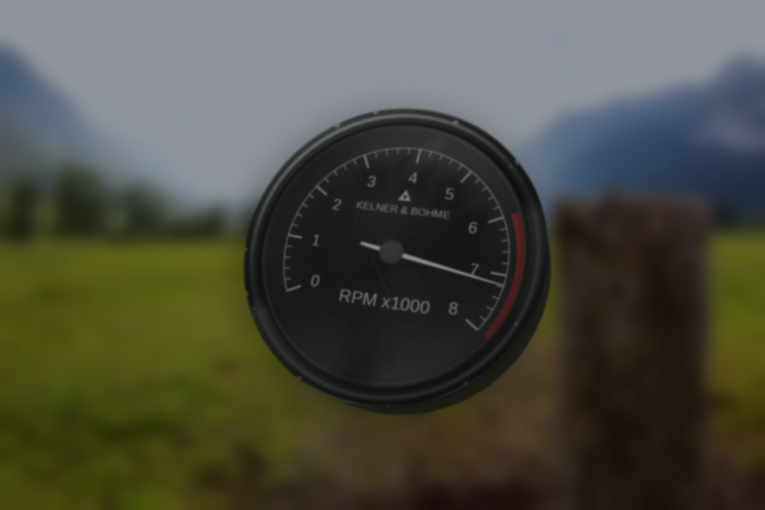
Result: 7200rpm
